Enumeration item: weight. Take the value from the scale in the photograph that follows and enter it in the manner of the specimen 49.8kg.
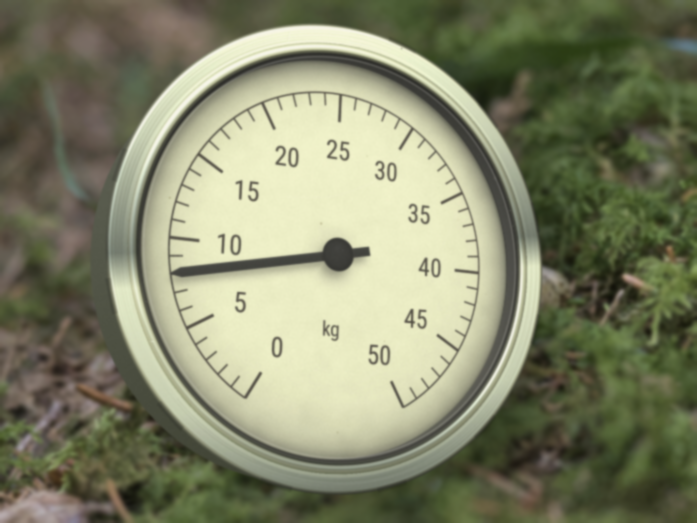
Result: 8kg
